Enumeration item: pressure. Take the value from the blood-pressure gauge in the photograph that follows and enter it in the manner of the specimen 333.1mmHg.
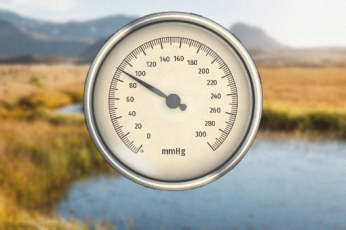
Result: 90mmHg
